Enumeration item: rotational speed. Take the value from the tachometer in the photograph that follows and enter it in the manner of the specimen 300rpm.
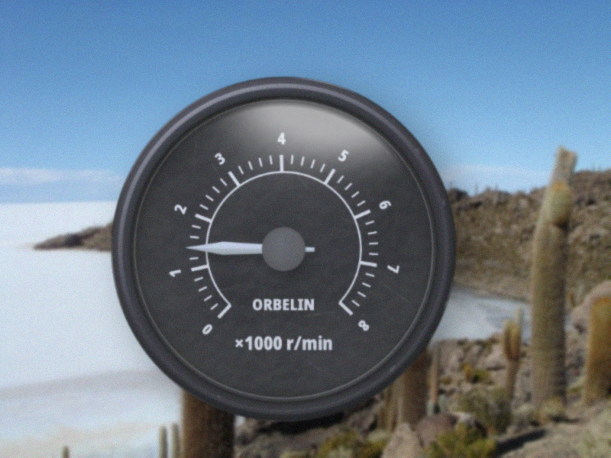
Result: 1400rpm
